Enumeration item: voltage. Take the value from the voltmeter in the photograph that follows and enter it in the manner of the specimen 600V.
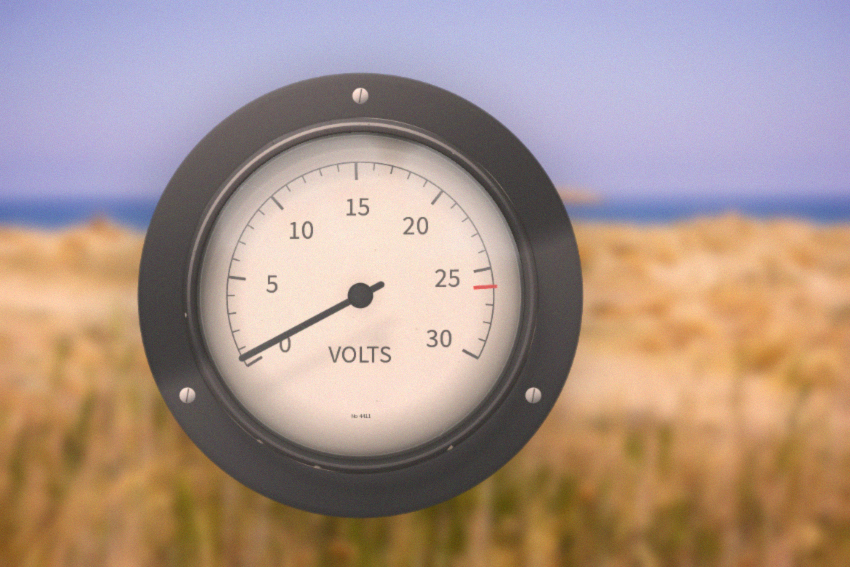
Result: 0.5V
